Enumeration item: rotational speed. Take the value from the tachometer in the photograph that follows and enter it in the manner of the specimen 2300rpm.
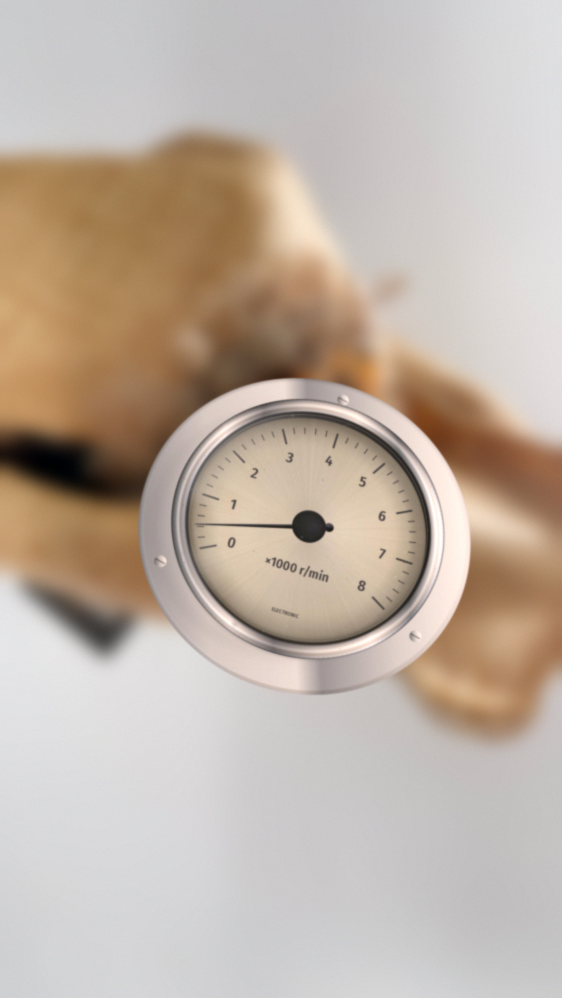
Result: 400rpm
